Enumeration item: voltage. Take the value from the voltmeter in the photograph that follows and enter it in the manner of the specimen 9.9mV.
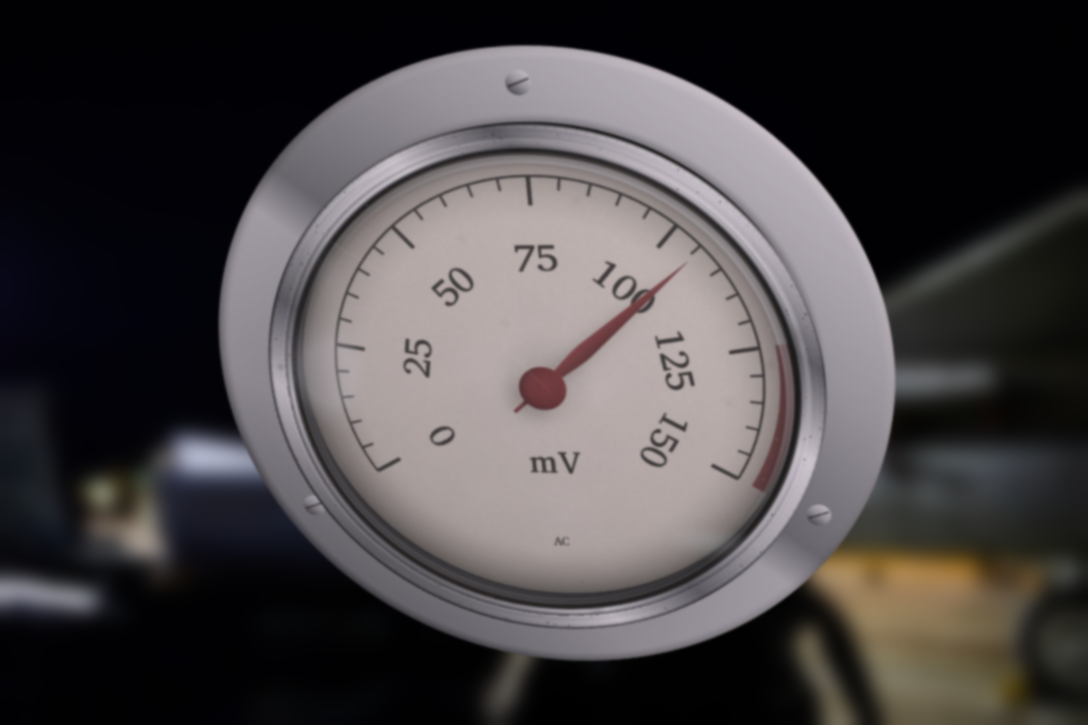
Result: 105mV
